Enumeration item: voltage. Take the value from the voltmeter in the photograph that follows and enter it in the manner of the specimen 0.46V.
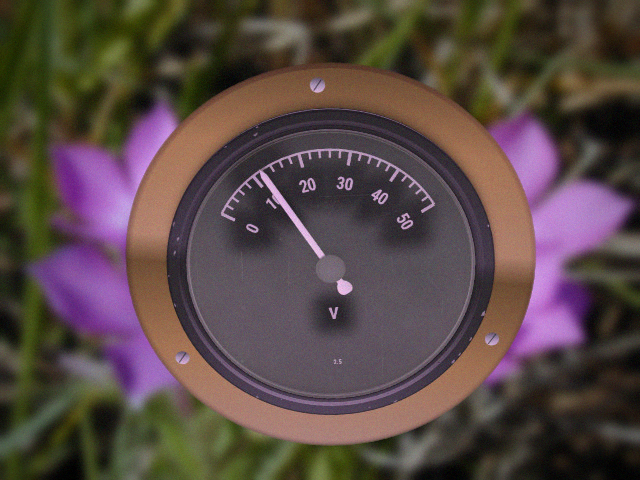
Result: 12V
